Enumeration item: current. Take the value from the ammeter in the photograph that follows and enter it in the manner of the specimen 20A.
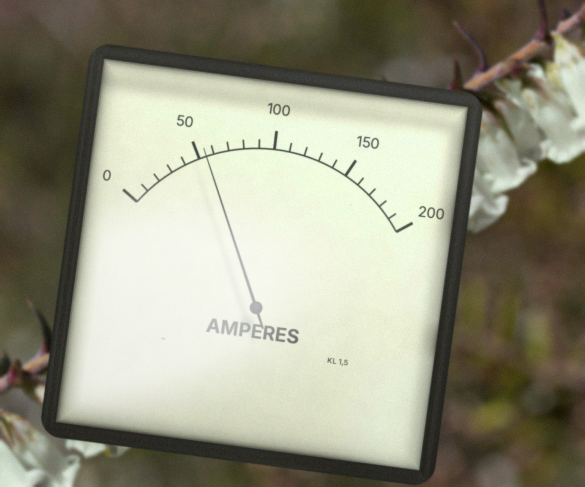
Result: 55A
